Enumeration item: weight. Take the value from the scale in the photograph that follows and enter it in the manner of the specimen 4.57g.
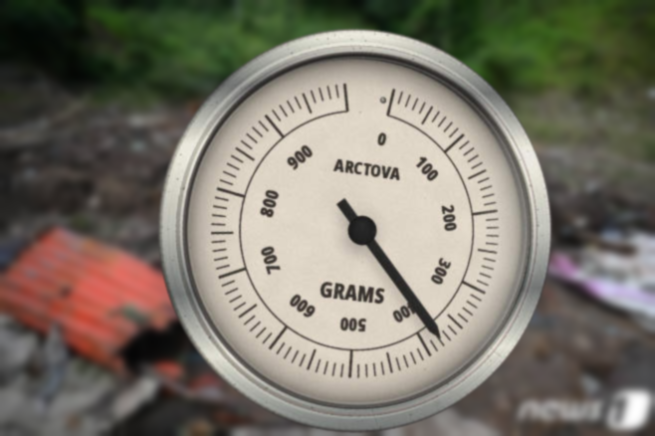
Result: 380g
